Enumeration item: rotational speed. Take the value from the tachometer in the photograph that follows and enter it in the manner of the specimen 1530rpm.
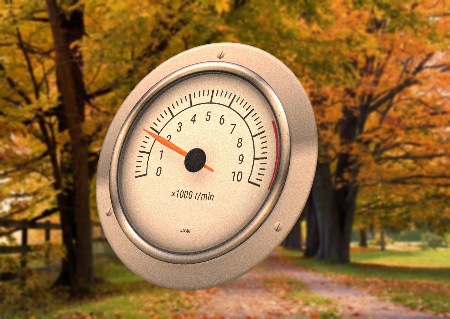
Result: 1800rpm
